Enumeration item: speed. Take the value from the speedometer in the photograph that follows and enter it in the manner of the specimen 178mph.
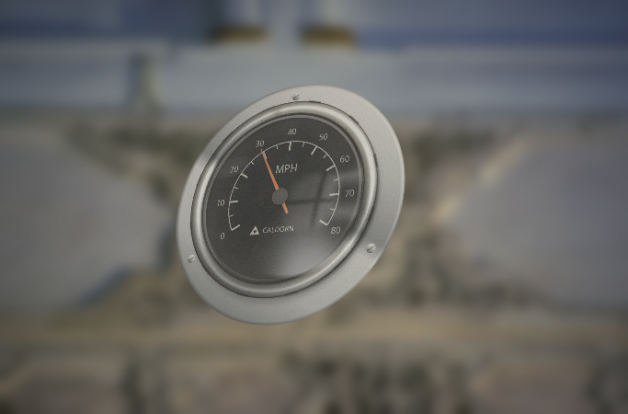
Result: 30mph
